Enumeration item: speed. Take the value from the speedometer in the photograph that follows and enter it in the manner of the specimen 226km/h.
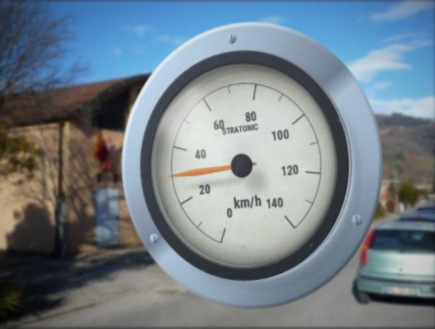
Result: 30km/h
